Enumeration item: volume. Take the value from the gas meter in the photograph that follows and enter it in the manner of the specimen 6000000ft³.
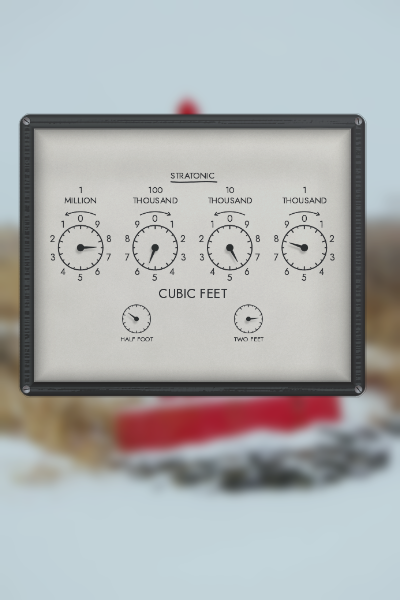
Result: 755800ft³
